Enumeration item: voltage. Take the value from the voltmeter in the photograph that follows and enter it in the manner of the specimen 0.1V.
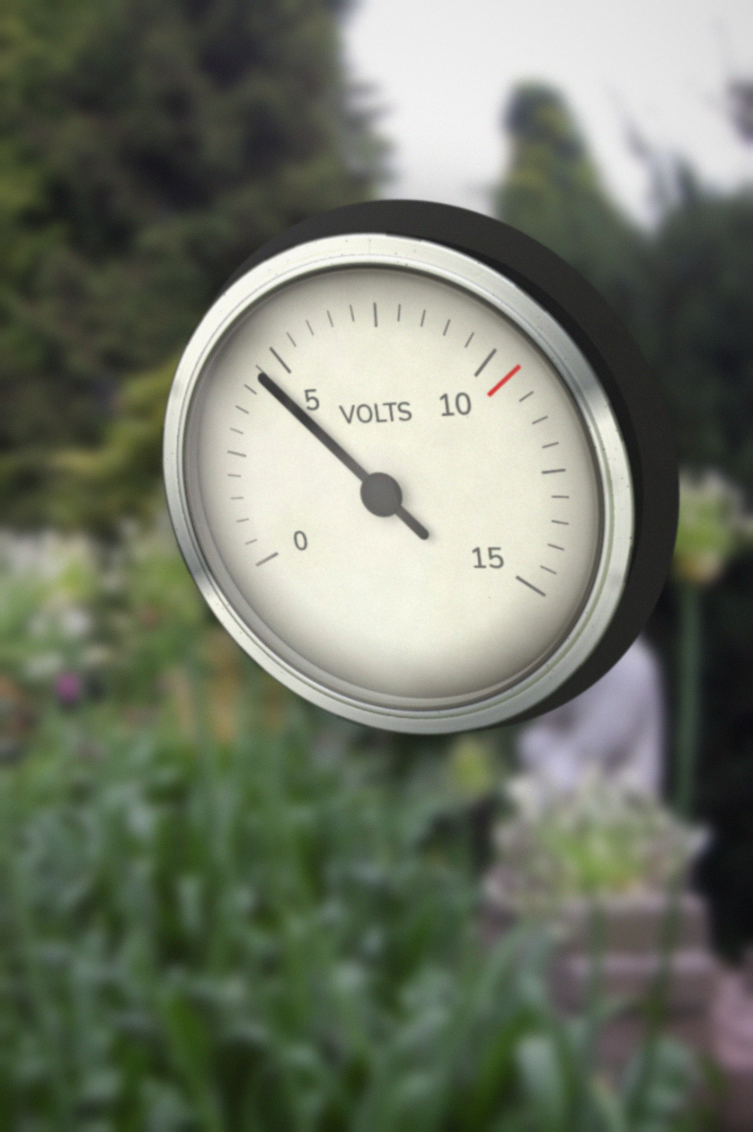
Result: 4.5V
